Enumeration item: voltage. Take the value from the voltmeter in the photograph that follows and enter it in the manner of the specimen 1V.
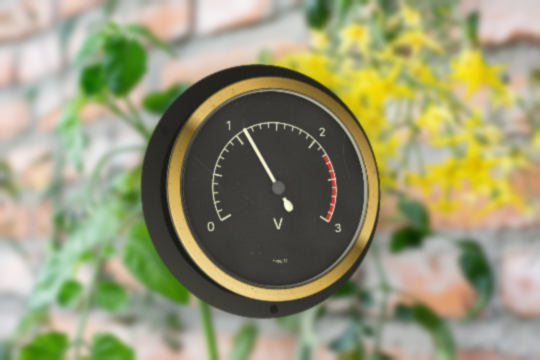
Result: 1.1V
